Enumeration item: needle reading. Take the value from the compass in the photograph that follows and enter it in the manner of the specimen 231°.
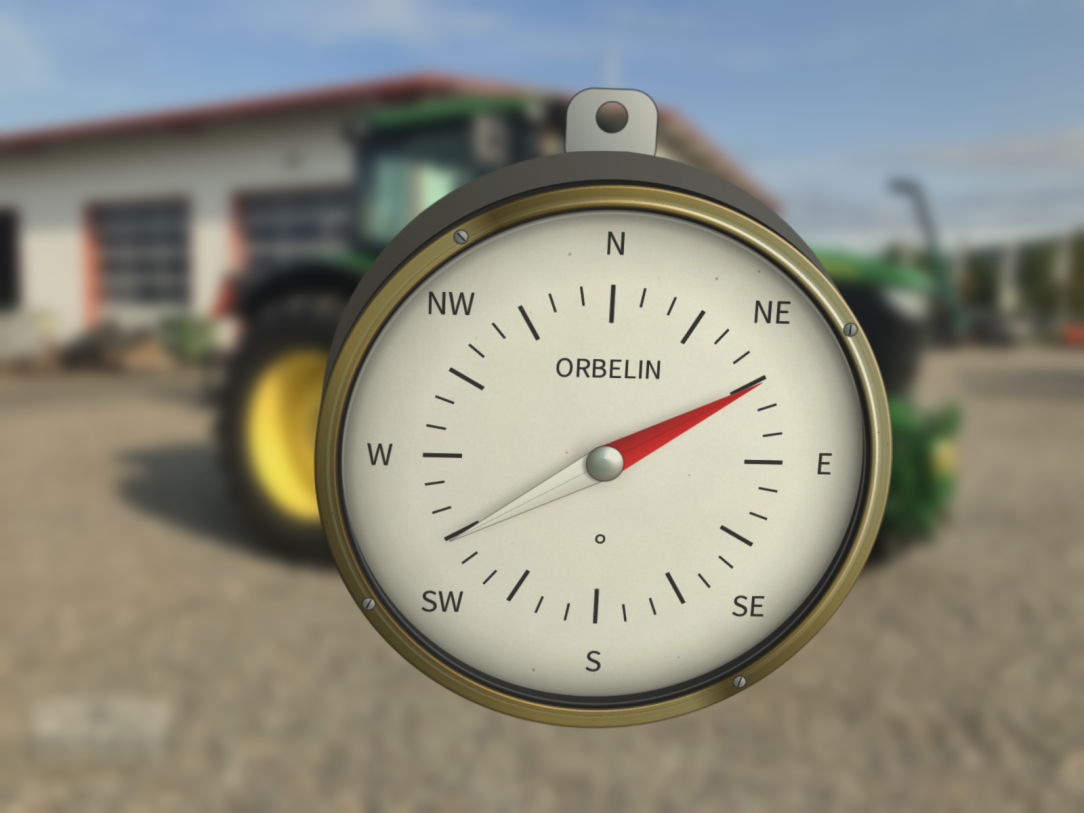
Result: 60°
